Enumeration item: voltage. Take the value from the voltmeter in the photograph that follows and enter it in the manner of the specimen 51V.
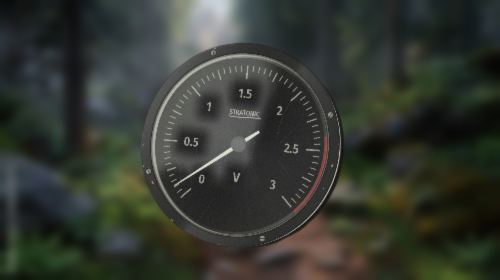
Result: 0.1V
